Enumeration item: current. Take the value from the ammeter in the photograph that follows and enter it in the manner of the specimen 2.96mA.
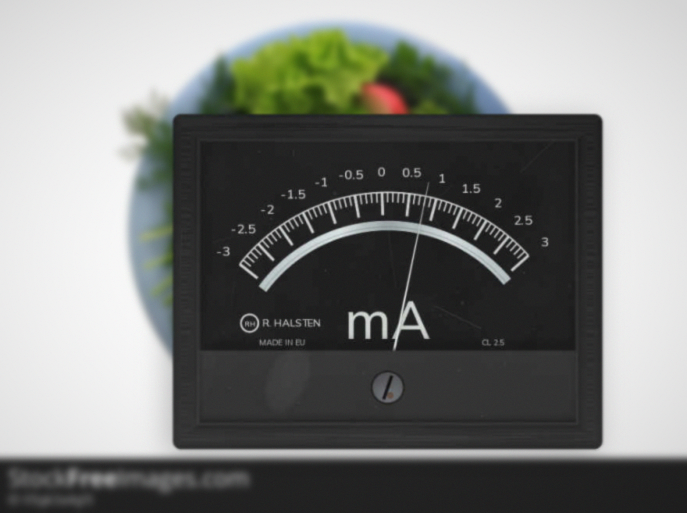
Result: 0.8mA
